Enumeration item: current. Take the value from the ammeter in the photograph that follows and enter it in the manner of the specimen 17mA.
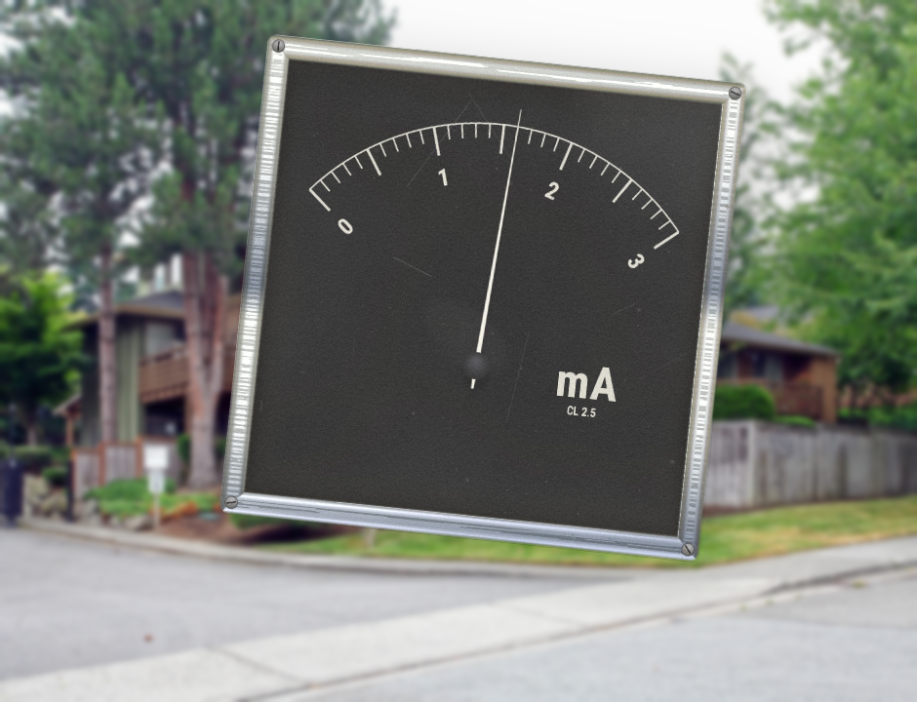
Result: 1.6mA
